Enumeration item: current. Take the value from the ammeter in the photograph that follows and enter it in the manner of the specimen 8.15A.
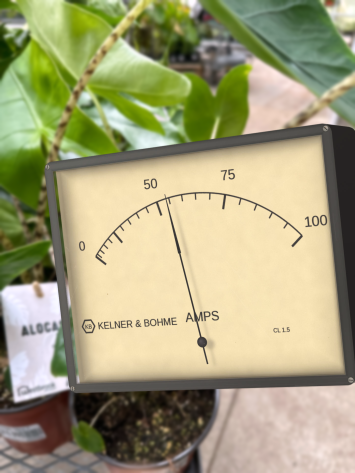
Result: 55A
